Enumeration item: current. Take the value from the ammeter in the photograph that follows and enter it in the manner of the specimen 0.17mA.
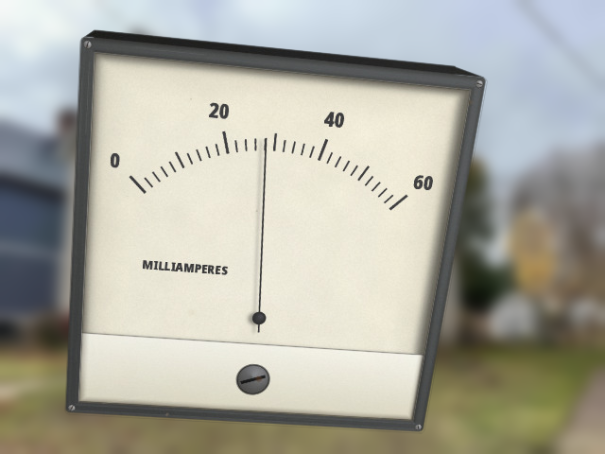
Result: 28mA
